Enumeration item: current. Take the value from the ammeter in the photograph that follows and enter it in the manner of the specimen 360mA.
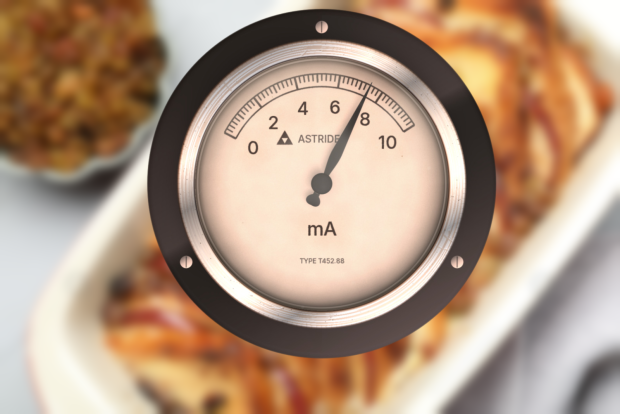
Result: 7.4mA
